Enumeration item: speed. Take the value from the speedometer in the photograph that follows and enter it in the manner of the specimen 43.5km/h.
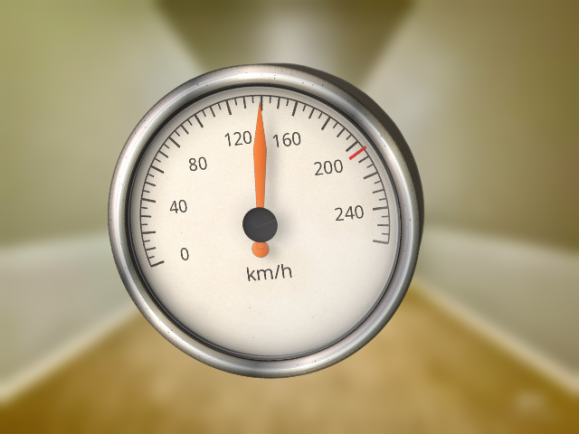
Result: 140km/h
